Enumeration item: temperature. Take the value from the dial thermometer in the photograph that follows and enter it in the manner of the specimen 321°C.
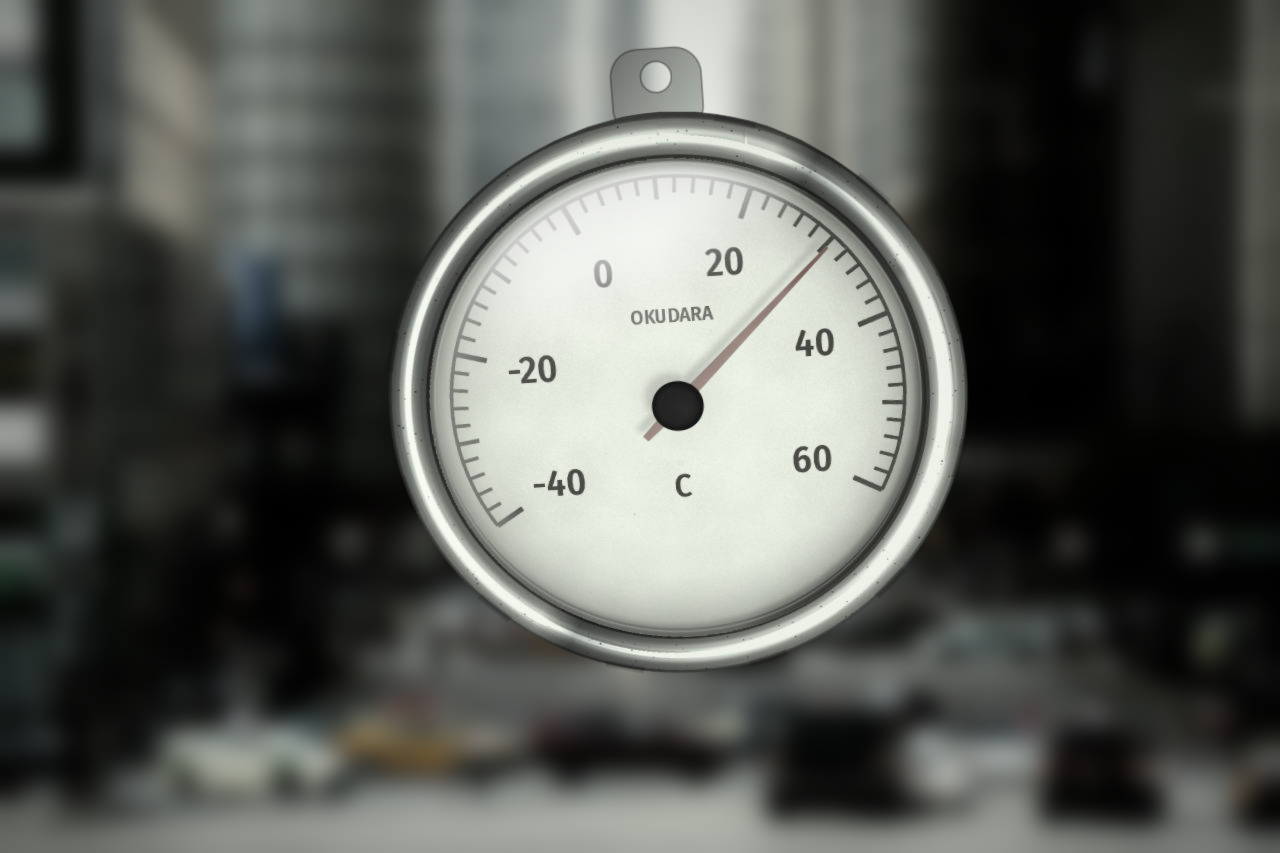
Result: 30°C
